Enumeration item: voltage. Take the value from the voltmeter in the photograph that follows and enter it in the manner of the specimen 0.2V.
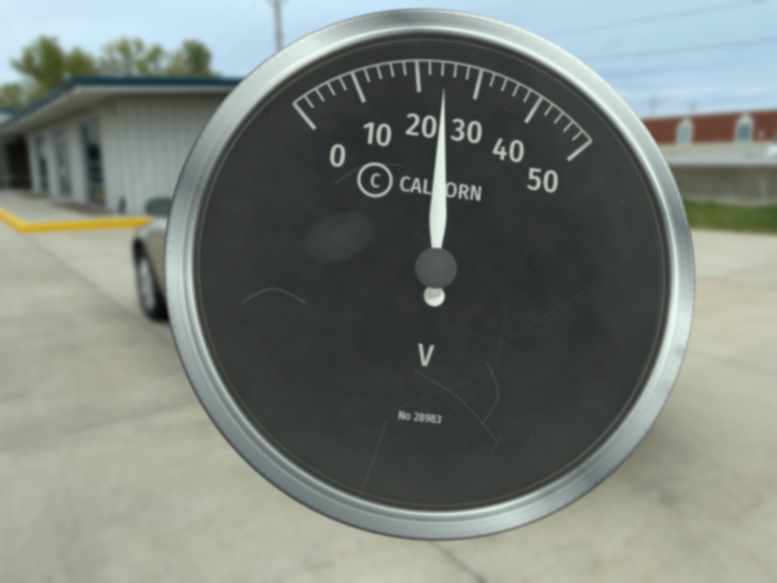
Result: 24V
